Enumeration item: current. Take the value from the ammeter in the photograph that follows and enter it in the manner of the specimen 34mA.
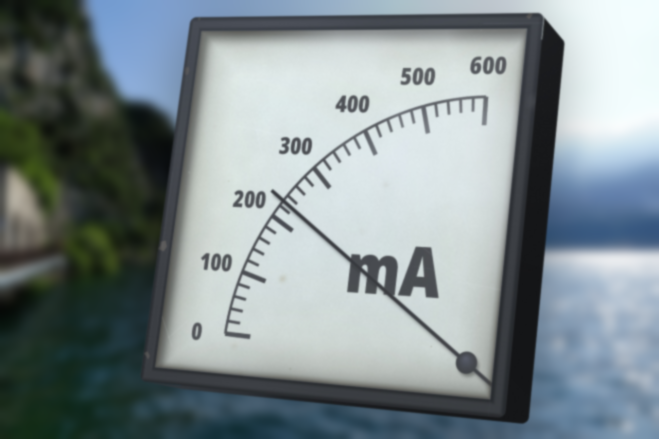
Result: 230mA
